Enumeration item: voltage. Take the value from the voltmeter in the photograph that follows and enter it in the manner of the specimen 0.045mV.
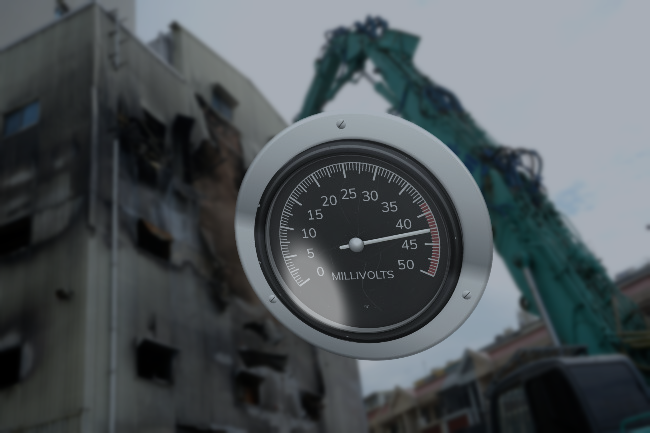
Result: 42.5mV
